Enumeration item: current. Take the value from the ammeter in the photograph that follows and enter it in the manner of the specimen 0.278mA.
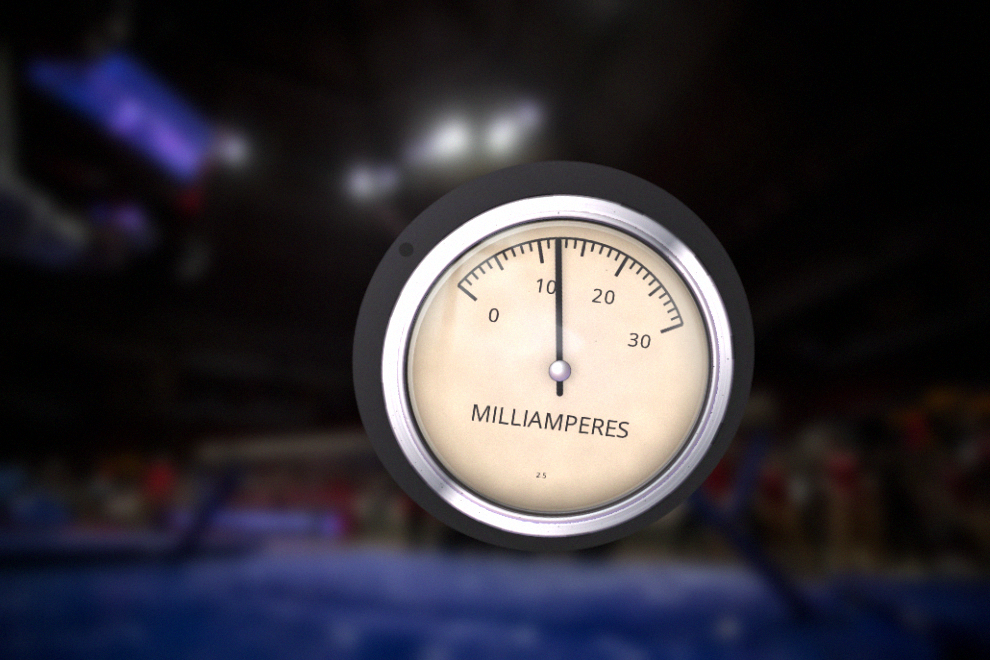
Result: 12mA
